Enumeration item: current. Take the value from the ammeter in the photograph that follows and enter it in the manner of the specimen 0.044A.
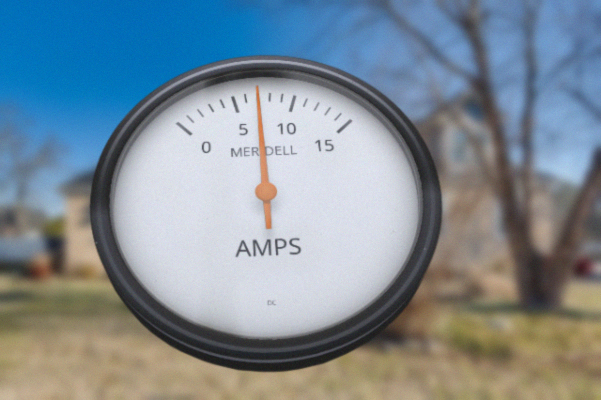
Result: 7A
